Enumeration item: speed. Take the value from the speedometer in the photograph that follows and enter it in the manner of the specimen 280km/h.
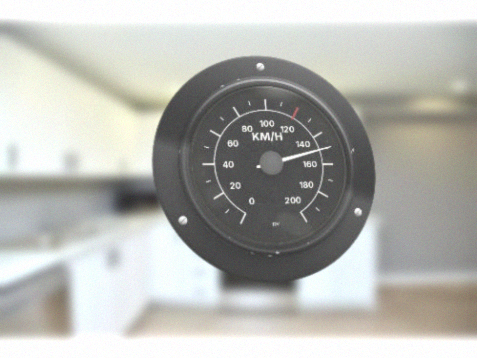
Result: 150km/h
